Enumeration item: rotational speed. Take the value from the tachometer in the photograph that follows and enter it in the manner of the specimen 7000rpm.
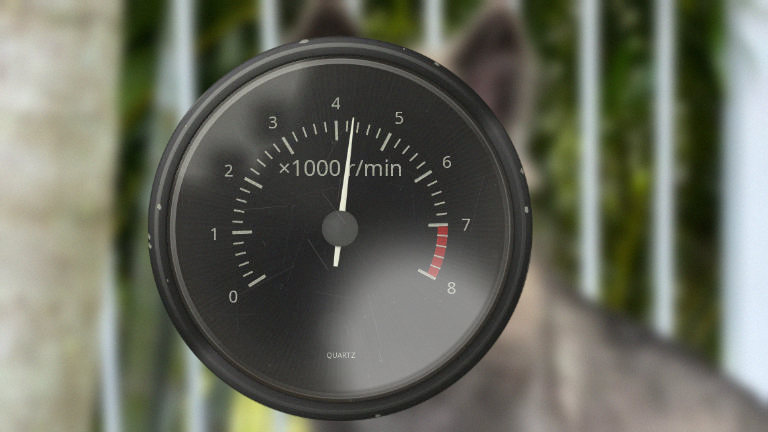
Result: 4300rpm
